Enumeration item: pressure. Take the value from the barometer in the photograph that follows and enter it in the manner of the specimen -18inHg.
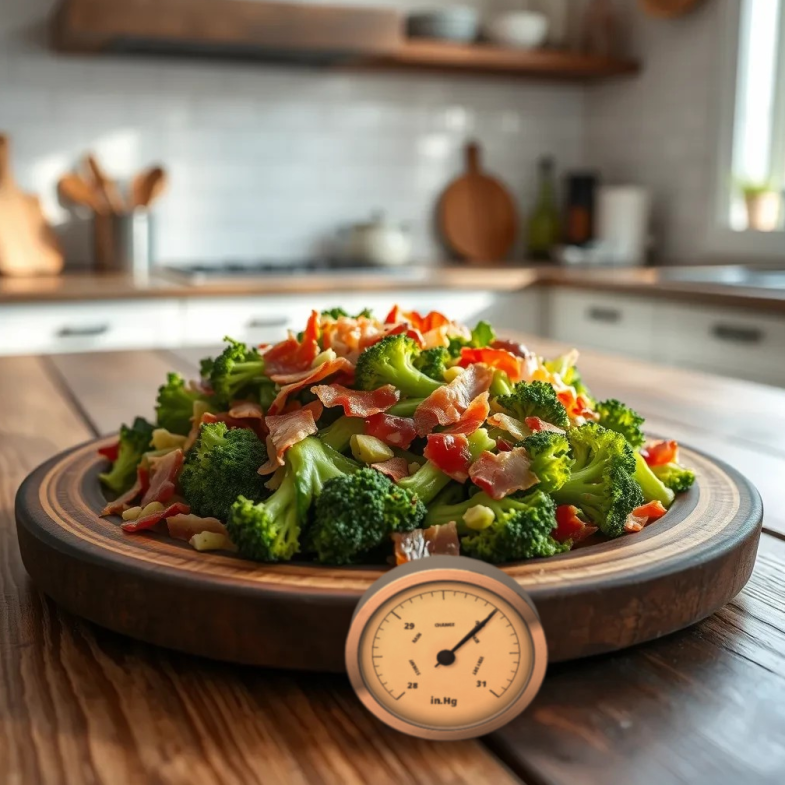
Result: 30inHg
